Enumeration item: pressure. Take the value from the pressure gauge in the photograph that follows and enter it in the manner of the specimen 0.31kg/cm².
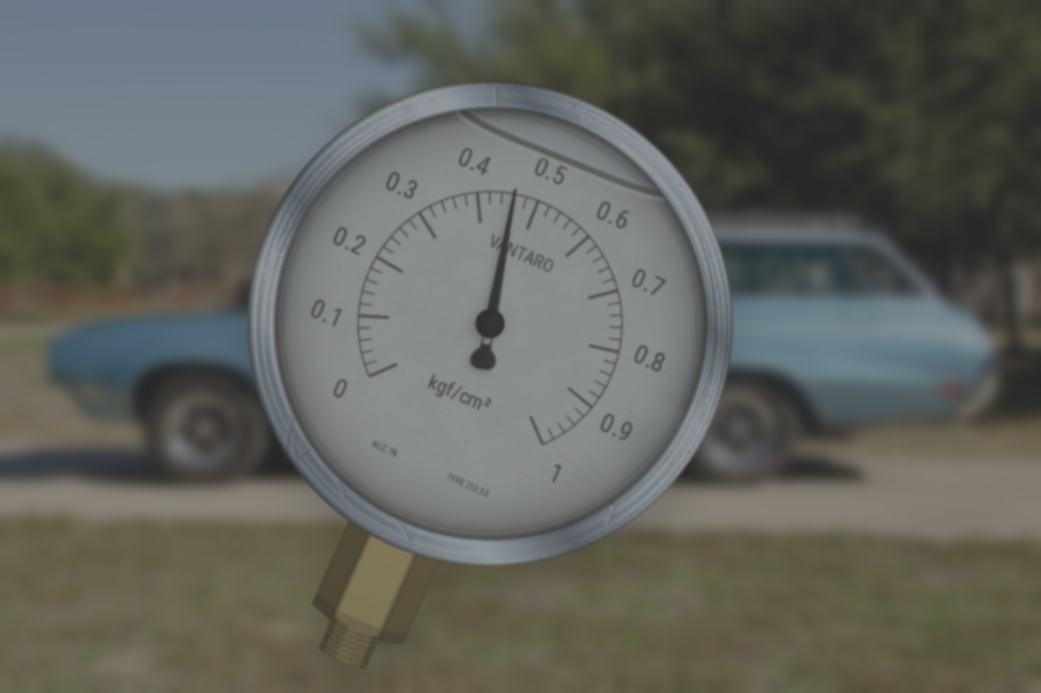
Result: 0.46kg/cm²
